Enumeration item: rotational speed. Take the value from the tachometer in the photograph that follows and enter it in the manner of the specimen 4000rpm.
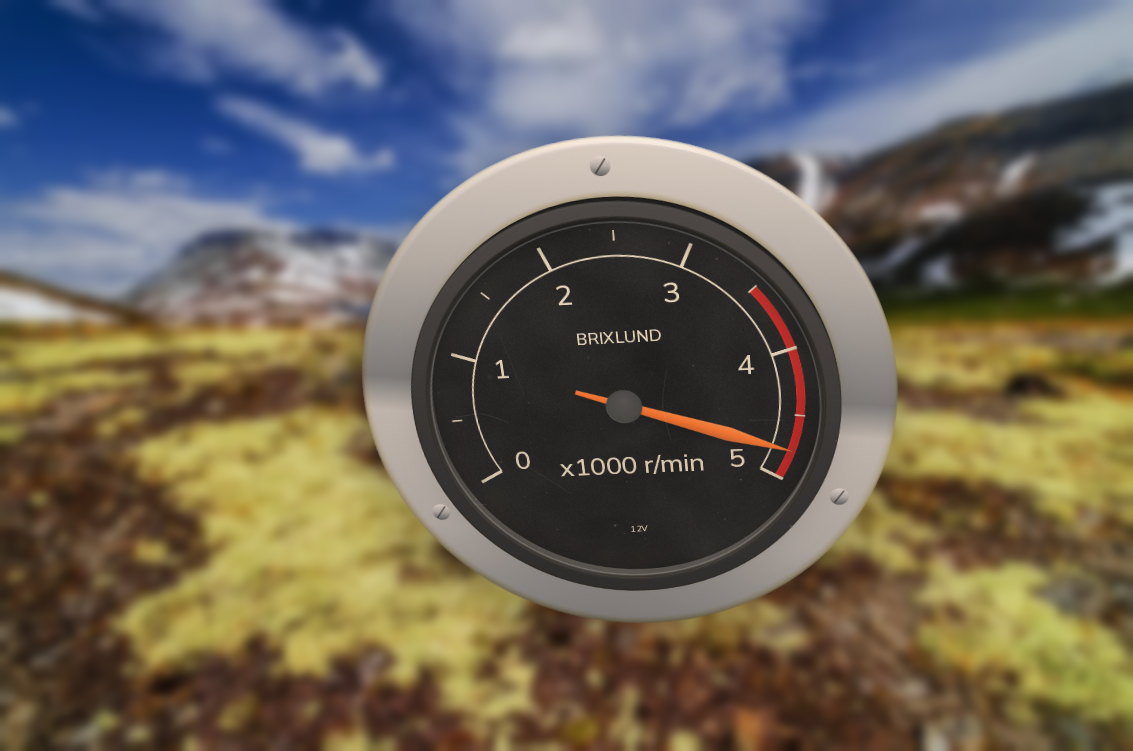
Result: 4750rpm
